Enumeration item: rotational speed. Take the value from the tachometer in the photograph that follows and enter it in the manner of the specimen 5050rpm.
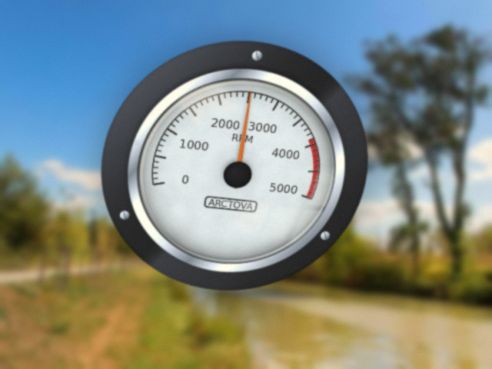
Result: 2500rpm
